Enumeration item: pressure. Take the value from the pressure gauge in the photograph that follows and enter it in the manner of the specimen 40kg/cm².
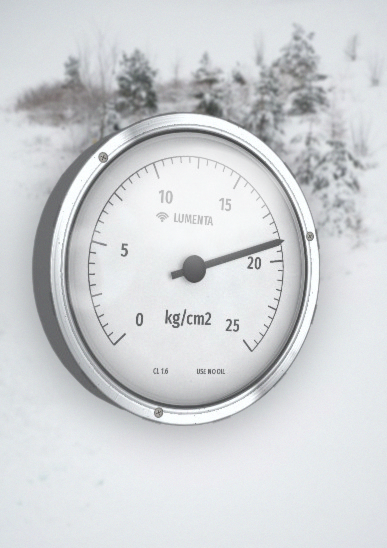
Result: 19kg/cm²
